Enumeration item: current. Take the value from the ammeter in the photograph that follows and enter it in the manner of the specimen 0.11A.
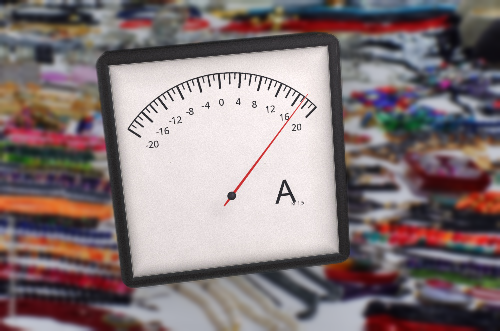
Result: 17A
